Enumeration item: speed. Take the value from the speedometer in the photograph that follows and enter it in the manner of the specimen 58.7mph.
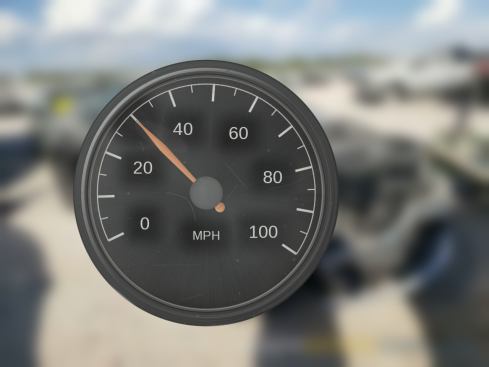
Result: 30mph
